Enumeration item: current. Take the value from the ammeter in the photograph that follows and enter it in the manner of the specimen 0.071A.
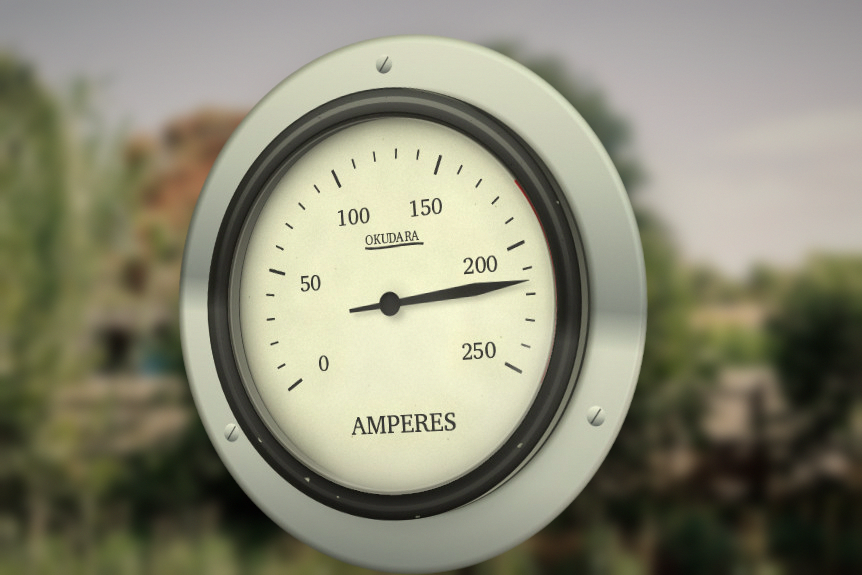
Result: 215A
